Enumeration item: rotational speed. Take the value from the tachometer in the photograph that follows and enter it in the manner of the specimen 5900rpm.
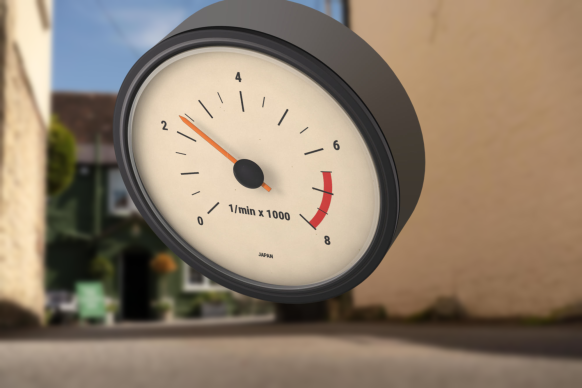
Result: 2500rpm
